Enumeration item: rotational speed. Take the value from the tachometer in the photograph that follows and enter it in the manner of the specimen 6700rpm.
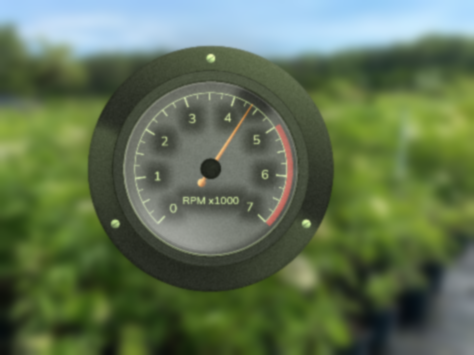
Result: 4375rpm
